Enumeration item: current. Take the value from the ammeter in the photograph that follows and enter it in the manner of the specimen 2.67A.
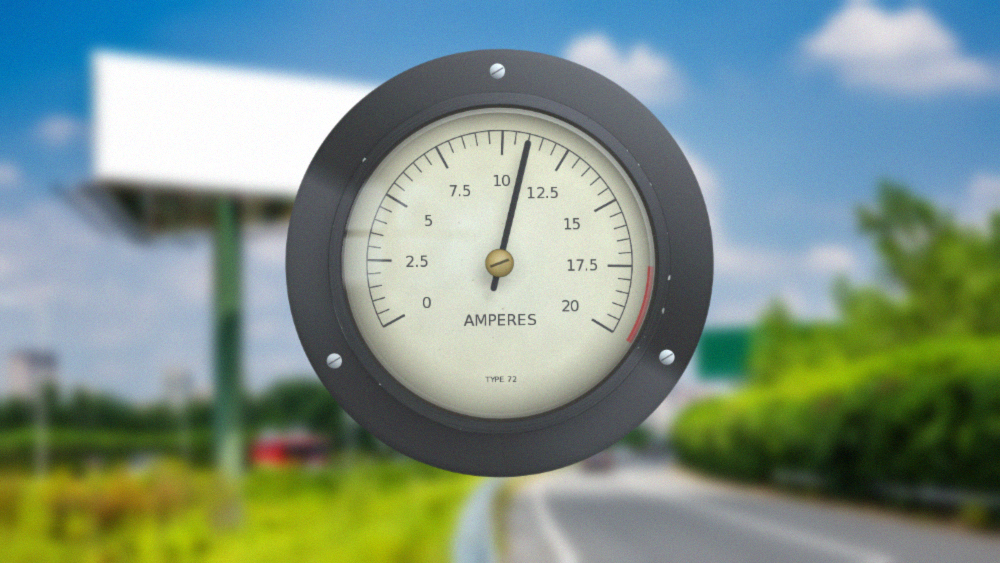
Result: 11A
